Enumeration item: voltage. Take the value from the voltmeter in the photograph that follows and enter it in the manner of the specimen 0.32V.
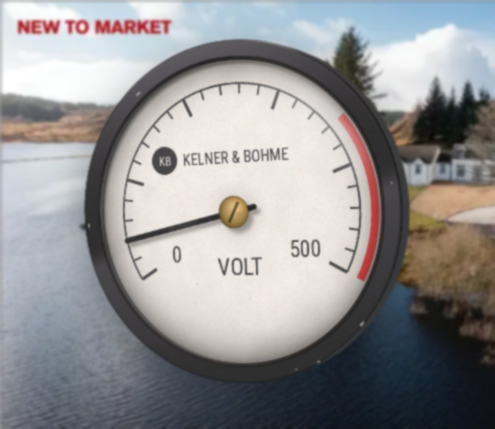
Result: 40V
